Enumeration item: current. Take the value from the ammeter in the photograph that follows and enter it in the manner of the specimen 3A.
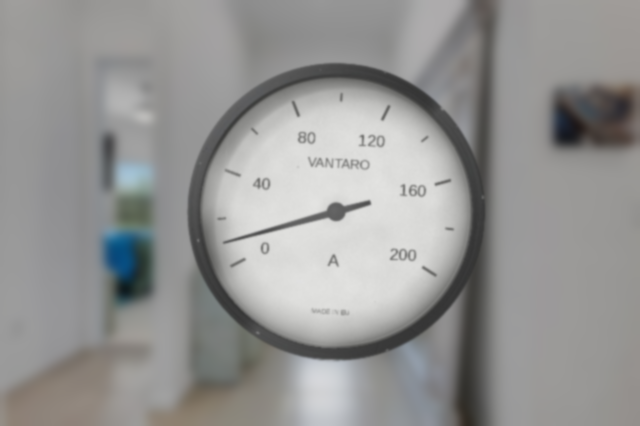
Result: 10A
